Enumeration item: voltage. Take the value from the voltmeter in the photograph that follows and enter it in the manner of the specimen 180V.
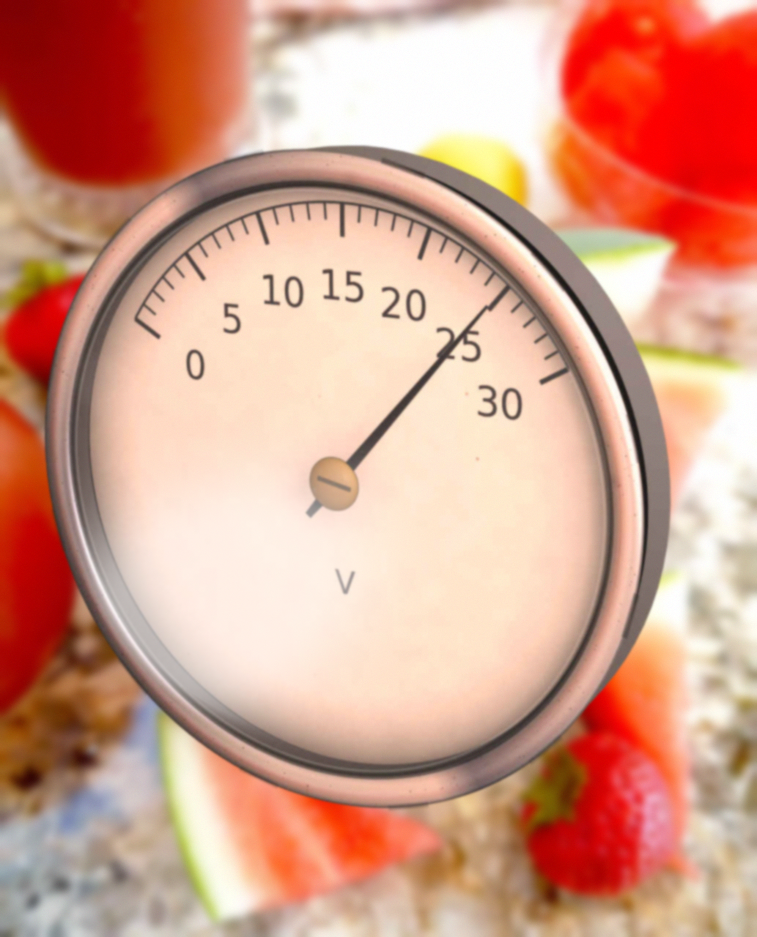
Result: 25V
